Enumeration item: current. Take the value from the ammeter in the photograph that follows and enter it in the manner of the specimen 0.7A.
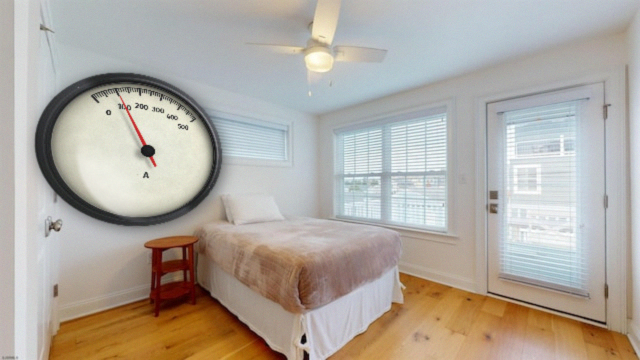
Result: 100A
